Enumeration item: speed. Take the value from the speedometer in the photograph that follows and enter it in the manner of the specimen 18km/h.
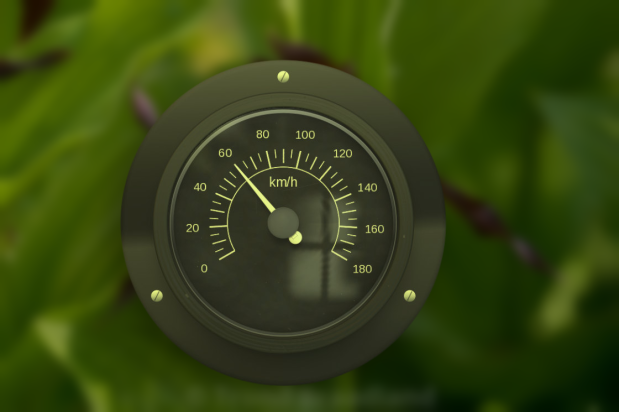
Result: 60km/h
